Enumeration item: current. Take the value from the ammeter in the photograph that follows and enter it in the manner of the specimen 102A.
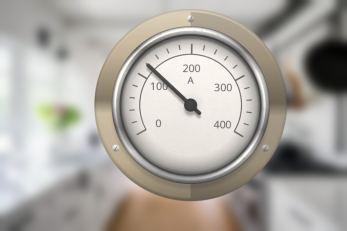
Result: 120A
